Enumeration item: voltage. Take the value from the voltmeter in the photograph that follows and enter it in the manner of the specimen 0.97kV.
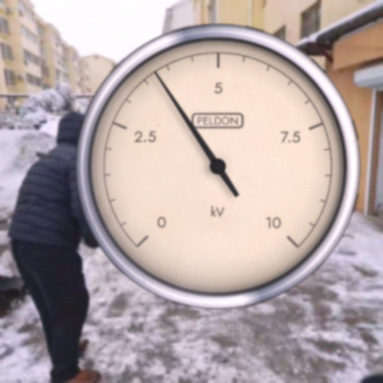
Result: 3.75kV
